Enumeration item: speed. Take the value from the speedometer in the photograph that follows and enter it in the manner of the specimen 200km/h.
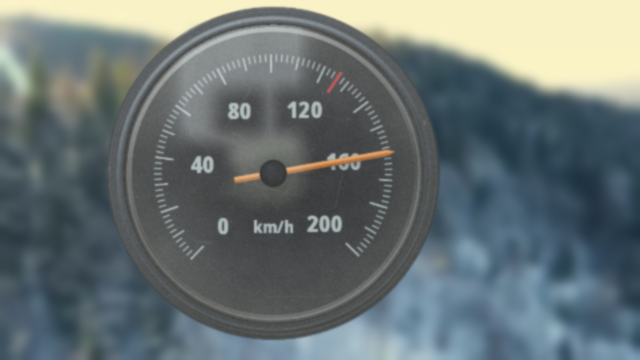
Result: 160km/h
